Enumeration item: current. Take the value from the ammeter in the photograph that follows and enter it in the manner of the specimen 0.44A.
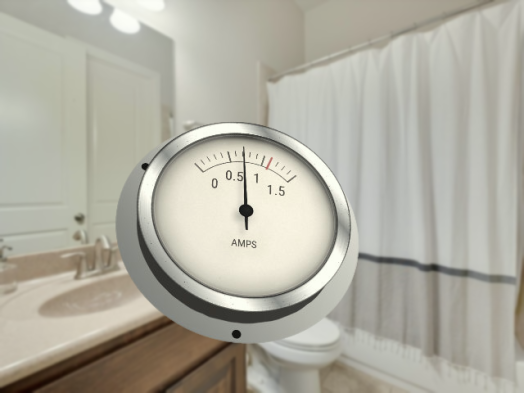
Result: 0.7A
